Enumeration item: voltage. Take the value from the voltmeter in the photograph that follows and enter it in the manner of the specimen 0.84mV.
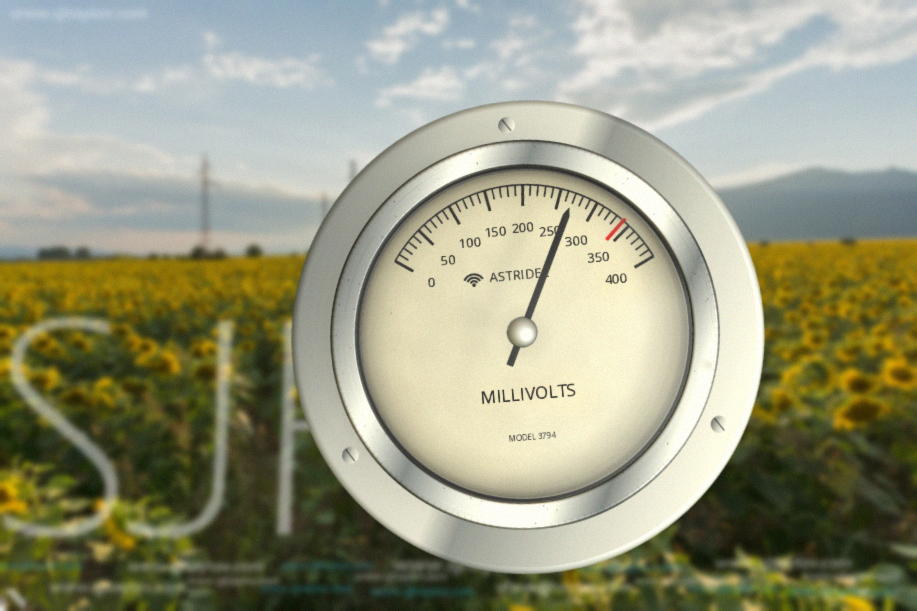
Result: 270mV
